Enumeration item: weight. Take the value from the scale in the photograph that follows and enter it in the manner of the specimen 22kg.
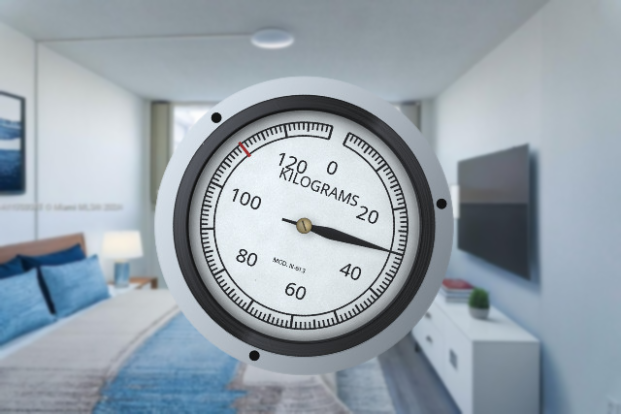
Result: 30kg
